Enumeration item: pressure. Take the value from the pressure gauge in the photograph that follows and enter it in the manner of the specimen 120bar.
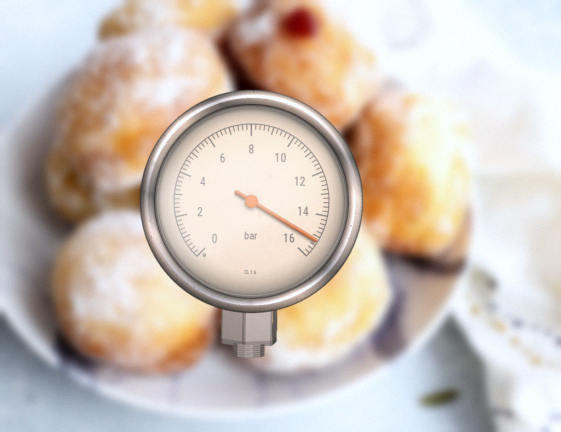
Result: 15.2bar
